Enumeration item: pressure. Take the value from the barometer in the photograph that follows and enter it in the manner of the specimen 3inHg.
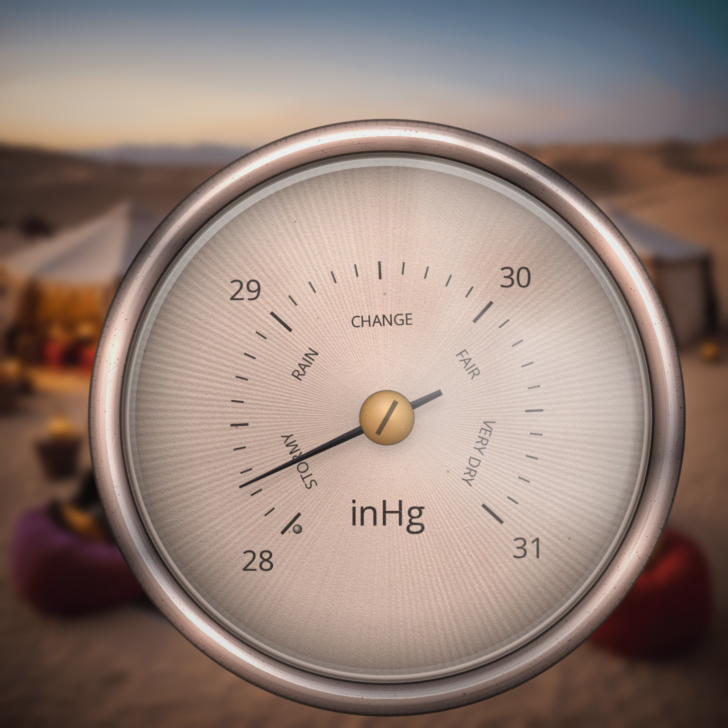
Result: 28.25inHg
